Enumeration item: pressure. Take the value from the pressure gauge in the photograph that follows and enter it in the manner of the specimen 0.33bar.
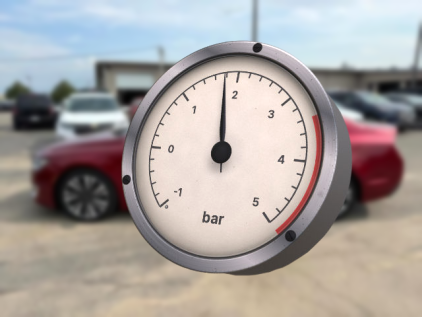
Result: 1.8bar
